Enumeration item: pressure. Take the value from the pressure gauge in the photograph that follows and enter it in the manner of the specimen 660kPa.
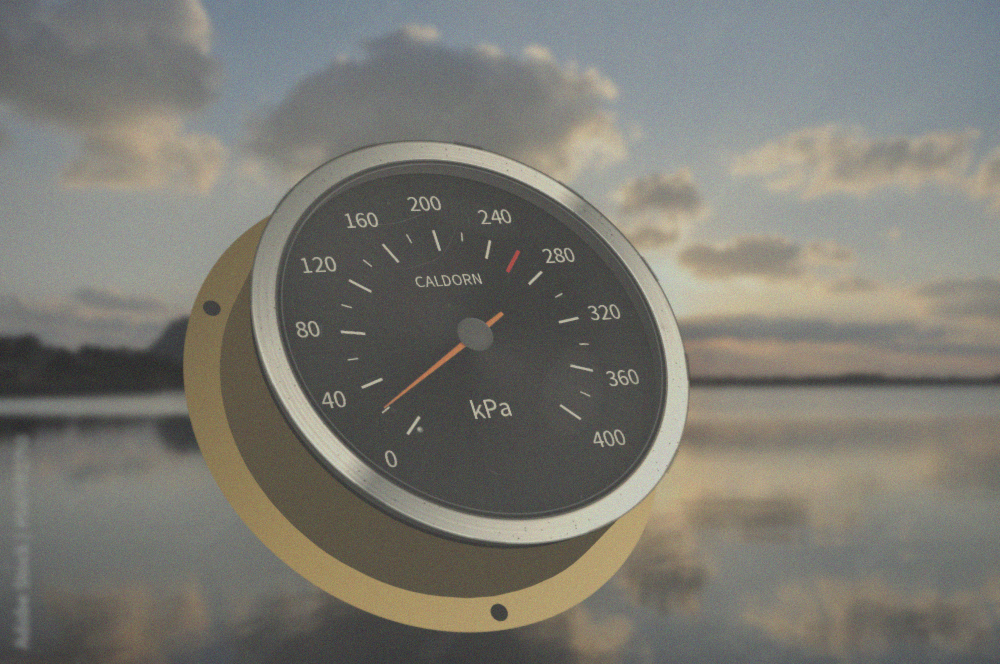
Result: 20kPa
